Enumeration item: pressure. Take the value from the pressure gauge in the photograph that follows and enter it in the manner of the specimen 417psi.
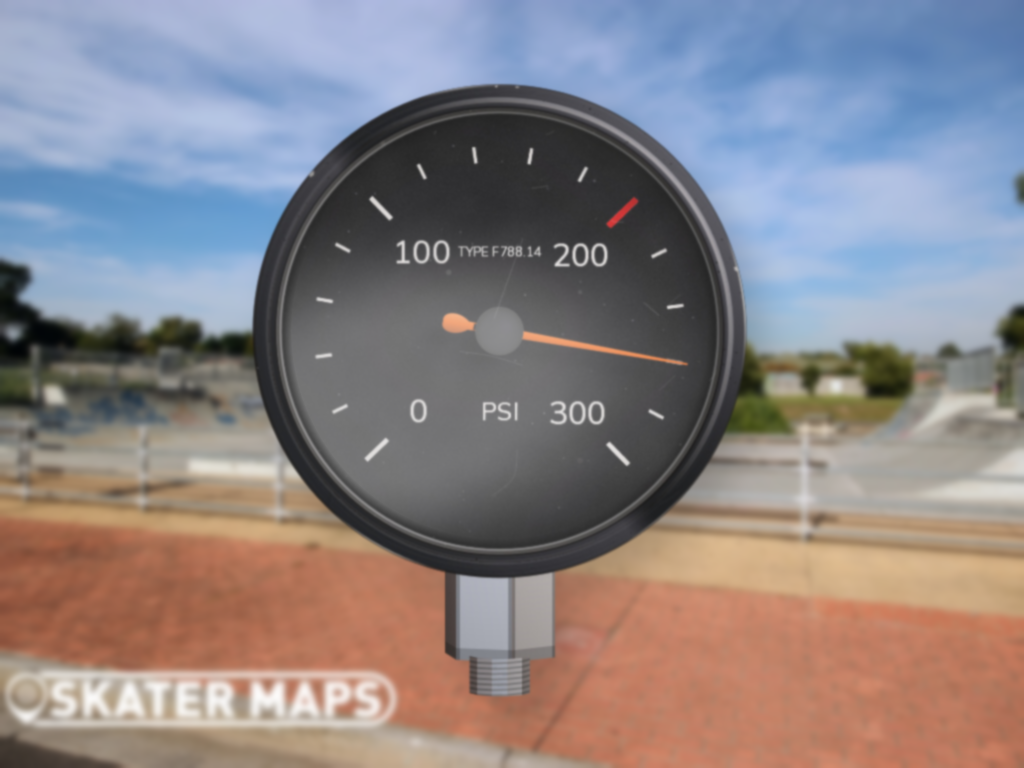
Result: 260psi
